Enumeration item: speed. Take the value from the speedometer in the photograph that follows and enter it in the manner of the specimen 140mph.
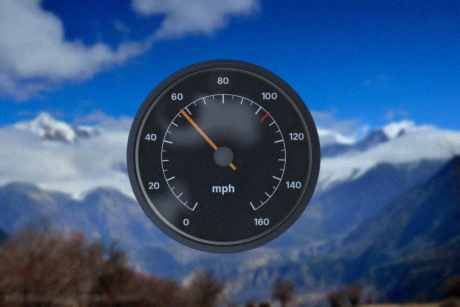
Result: 57.5mph
